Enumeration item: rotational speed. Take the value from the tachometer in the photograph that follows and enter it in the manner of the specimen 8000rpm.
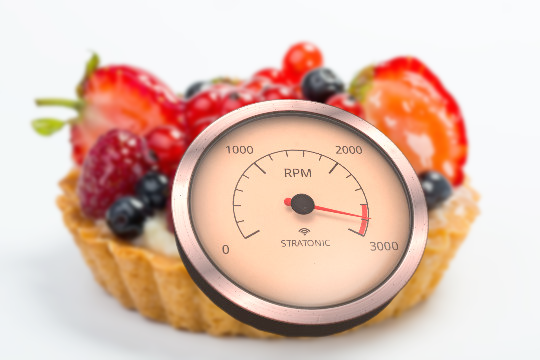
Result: 2800rpm
